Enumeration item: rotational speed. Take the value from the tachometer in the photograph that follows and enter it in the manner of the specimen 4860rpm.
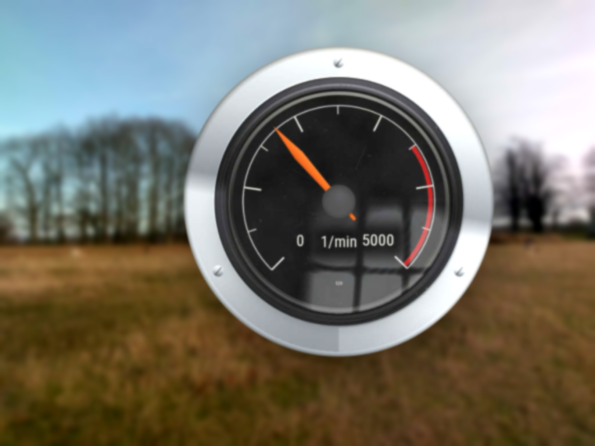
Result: 1750rpm
